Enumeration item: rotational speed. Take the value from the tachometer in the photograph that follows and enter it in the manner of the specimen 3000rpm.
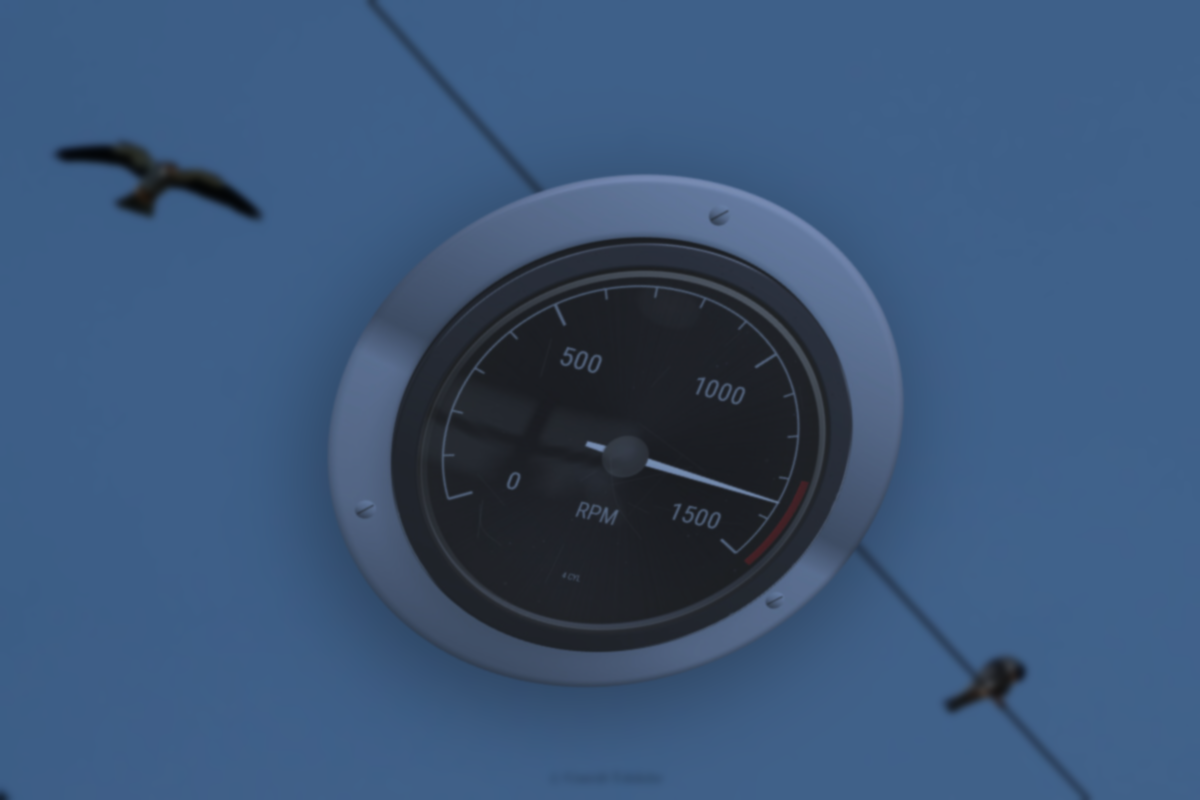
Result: 1350rpm
